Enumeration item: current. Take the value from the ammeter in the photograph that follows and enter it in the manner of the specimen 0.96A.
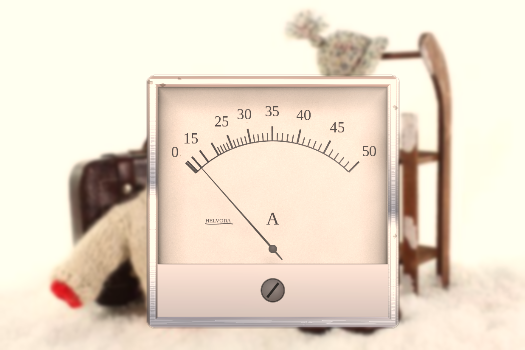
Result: 10A
